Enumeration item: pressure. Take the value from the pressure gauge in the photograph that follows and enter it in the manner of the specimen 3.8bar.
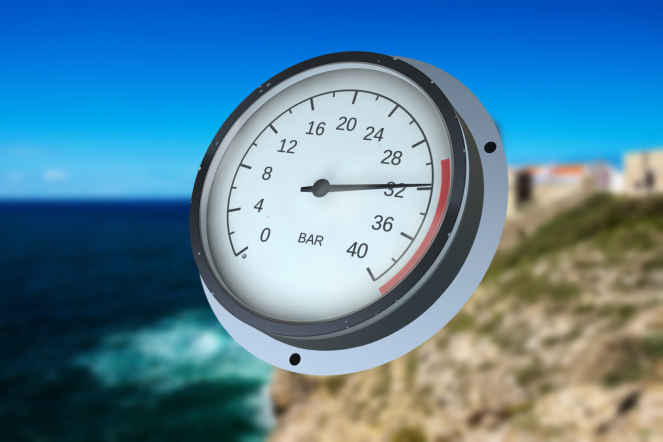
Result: 32bar
